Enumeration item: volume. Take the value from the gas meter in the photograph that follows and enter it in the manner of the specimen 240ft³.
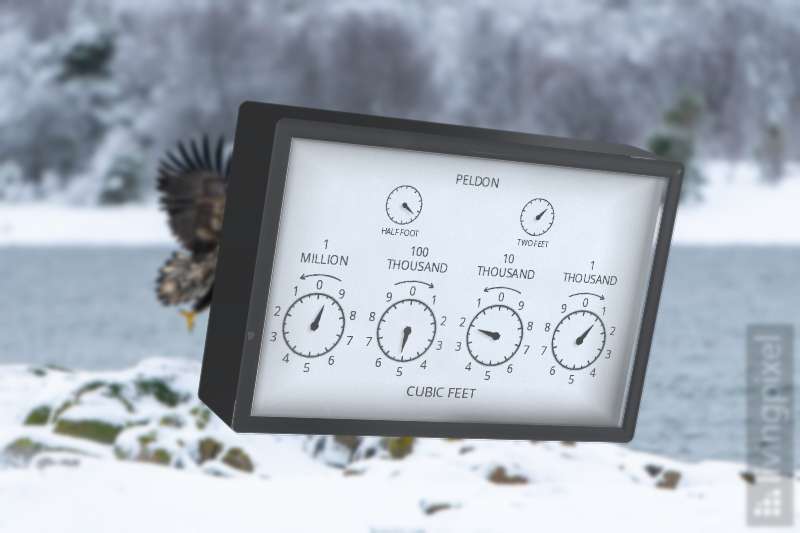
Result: 952100ft³
